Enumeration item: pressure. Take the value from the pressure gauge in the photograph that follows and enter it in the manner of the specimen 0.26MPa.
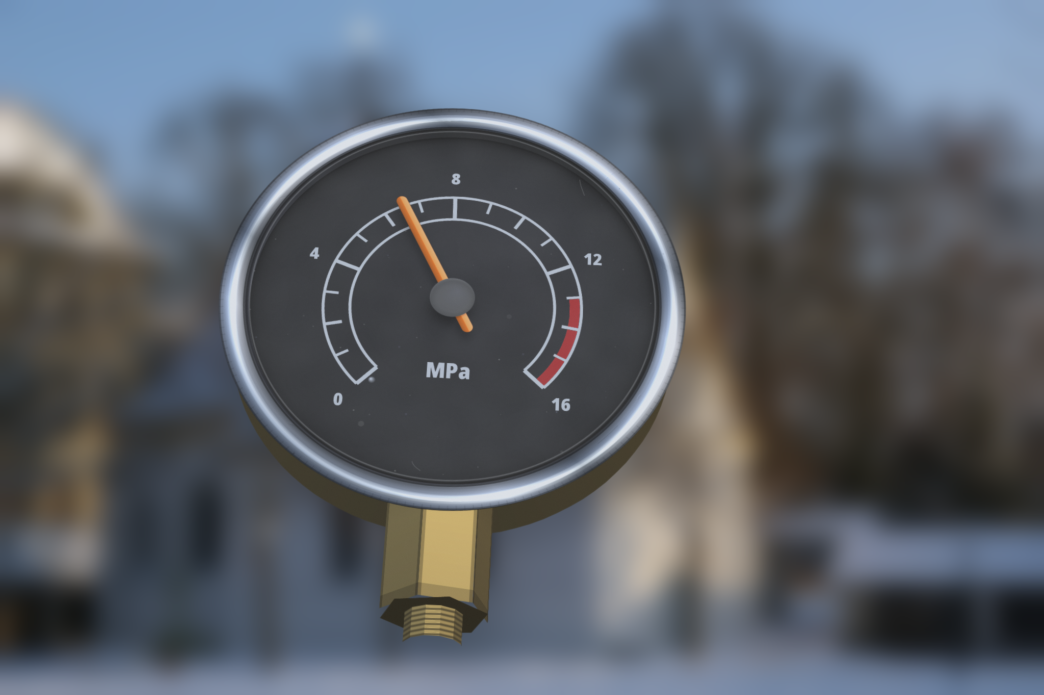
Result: 6.5MPa
